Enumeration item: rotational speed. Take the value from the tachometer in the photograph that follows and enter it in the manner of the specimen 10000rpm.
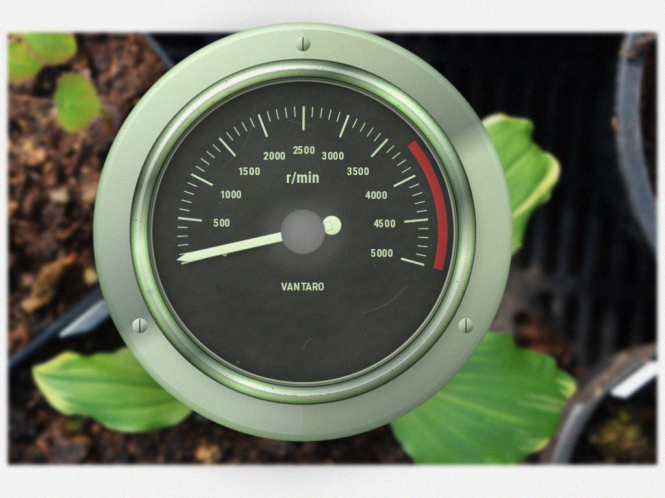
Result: 50rpm
